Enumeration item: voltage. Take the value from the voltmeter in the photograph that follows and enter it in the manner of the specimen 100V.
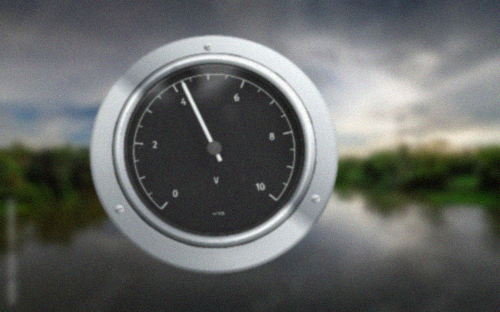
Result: 4.25V
